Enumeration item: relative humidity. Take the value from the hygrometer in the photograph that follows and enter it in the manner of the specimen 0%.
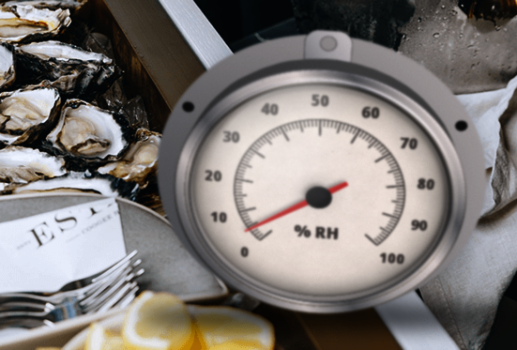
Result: 5%
